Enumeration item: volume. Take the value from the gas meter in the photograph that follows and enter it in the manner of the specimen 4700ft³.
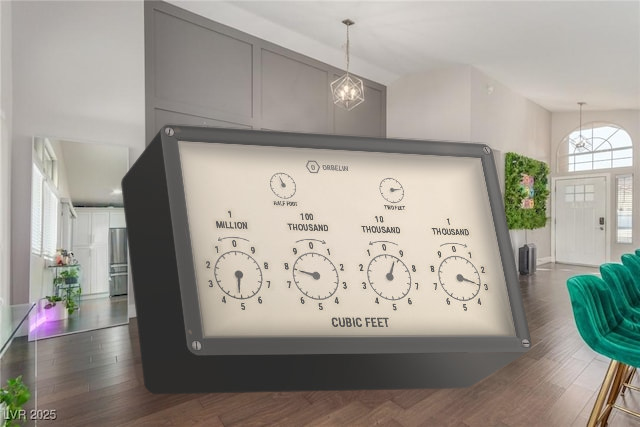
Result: 479300ft³
